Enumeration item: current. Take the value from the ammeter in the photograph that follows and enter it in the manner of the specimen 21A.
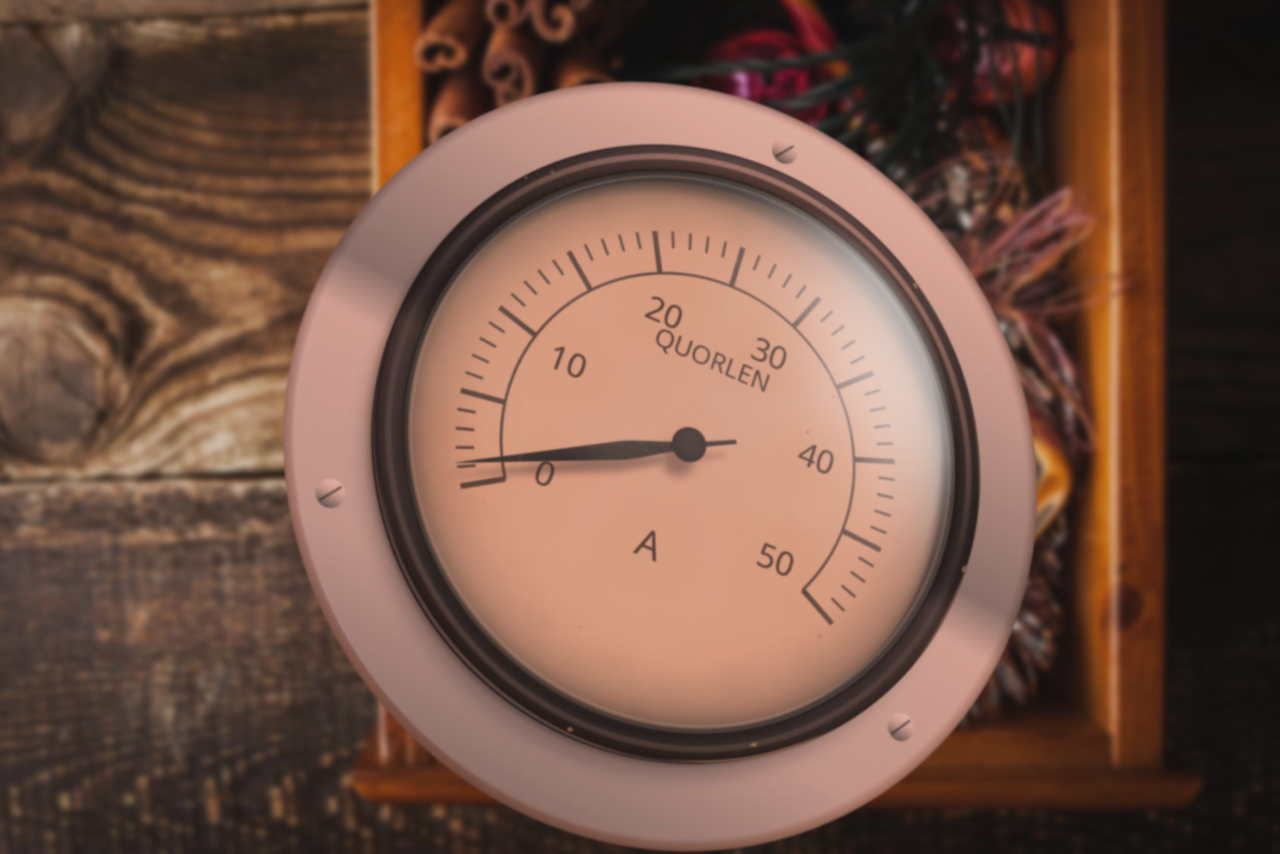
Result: 1A
